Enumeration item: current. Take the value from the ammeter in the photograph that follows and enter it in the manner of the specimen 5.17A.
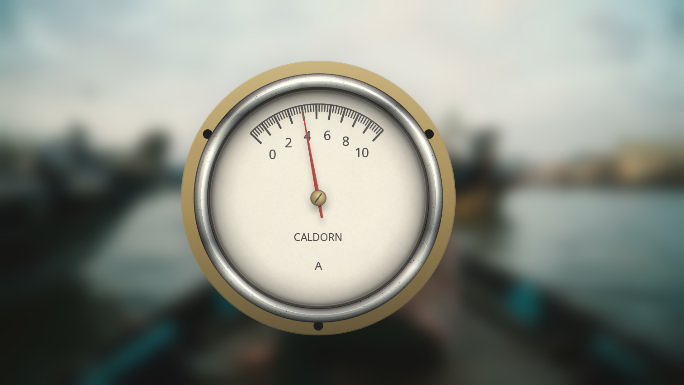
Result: 4A
